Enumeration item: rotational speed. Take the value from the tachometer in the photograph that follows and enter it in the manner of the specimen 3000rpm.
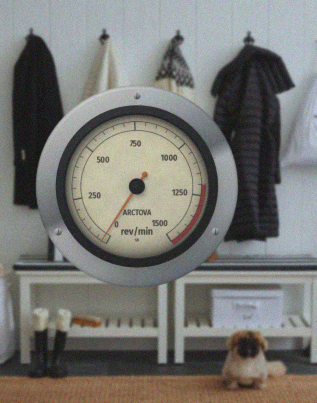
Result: 25rpm
